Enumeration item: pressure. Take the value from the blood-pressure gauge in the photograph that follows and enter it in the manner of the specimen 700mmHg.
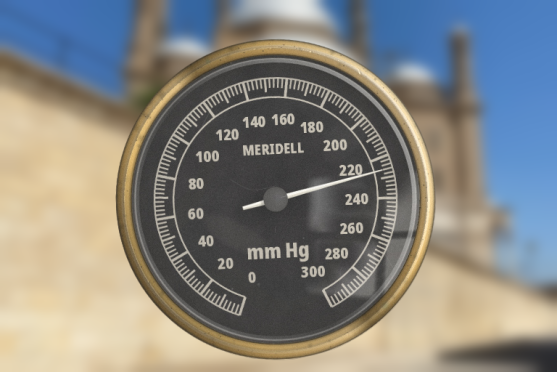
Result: 226mmHg
